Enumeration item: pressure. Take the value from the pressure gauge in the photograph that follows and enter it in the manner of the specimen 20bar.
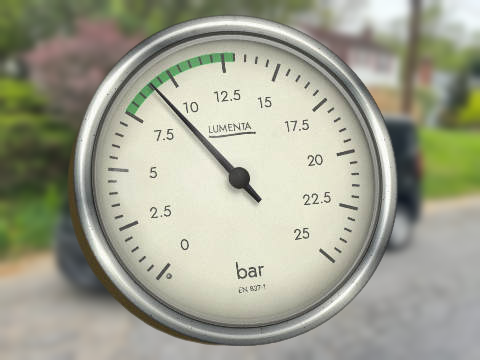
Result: 9bar
